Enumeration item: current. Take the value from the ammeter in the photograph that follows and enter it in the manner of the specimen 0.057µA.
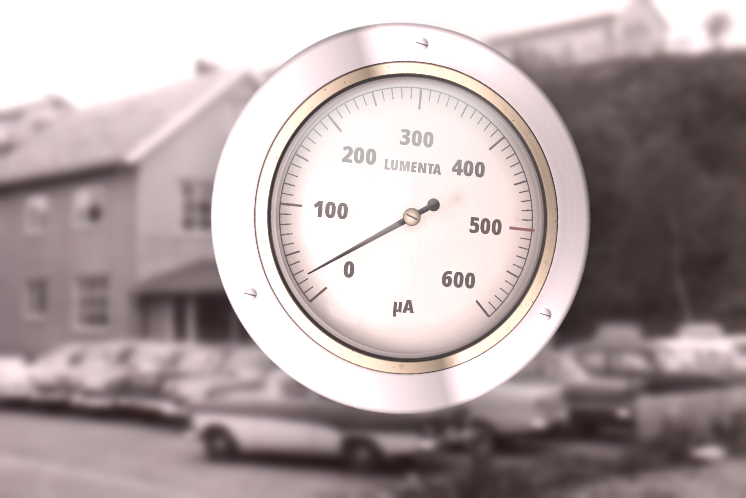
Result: 25µA
